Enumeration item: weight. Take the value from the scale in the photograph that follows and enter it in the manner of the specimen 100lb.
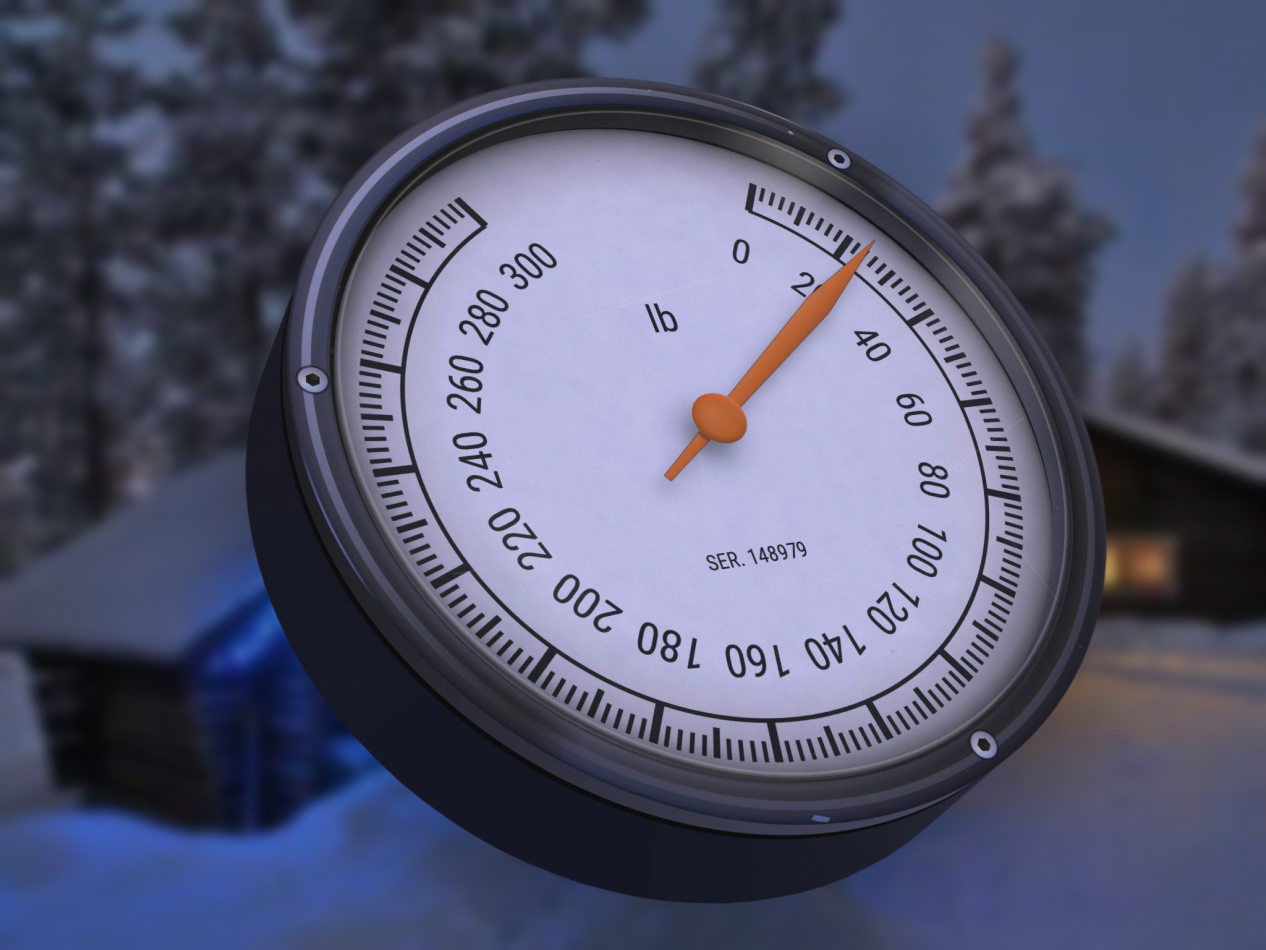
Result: 24lb
